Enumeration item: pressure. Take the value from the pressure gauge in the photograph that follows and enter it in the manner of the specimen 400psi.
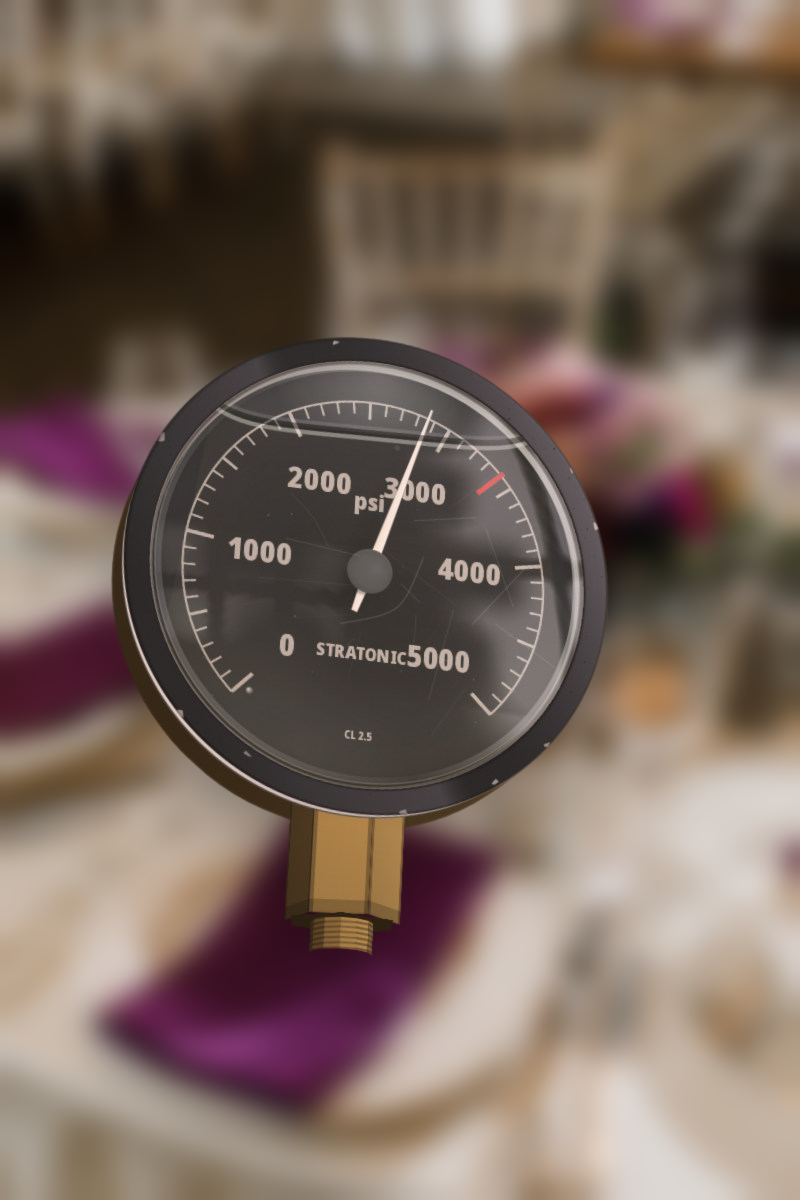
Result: 2850psi
